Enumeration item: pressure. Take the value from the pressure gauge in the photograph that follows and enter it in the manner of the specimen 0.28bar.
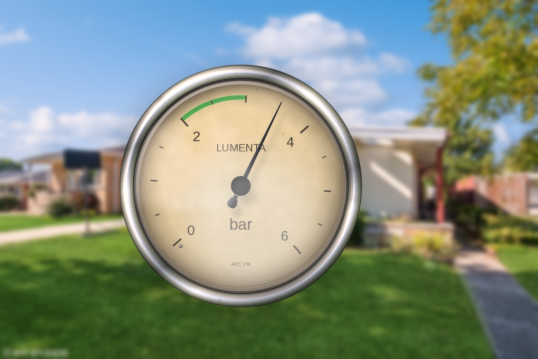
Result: 3.5bar
